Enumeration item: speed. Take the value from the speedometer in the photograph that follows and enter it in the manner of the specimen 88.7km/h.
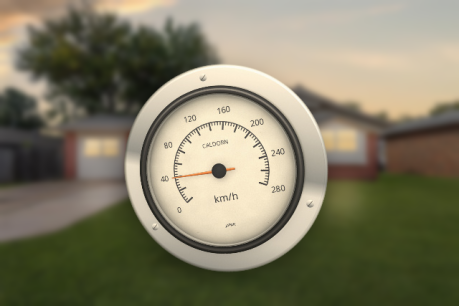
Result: 40km/h
